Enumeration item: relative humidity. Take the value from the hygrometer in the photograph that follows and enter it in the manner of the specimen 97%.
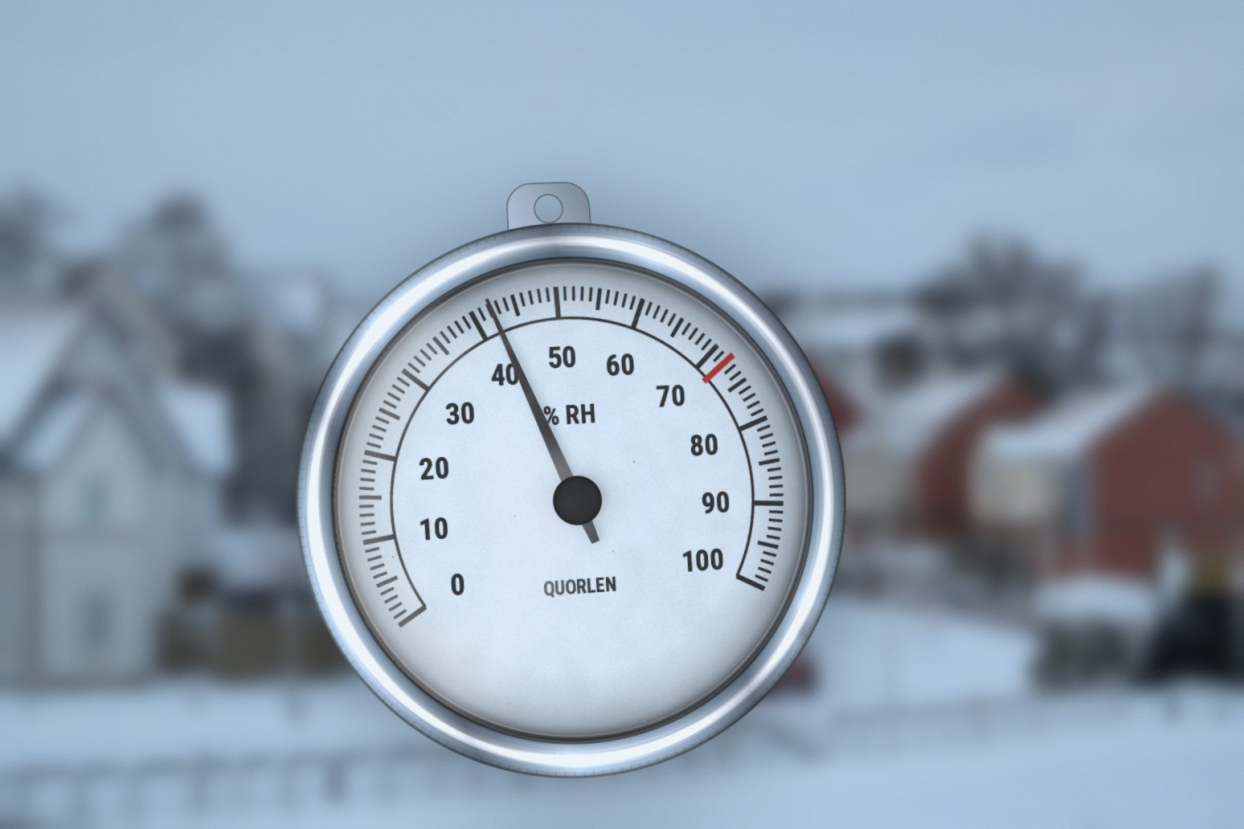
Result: 42%
